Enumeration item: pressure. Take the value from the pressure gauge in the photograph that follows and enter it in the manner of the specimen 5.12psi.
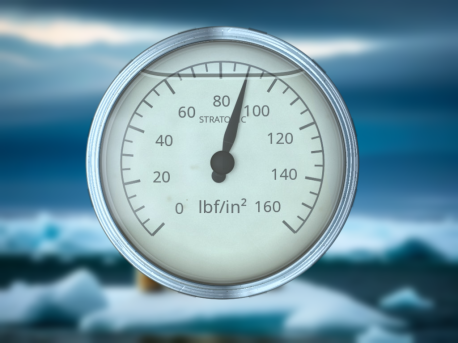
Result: 90psi
